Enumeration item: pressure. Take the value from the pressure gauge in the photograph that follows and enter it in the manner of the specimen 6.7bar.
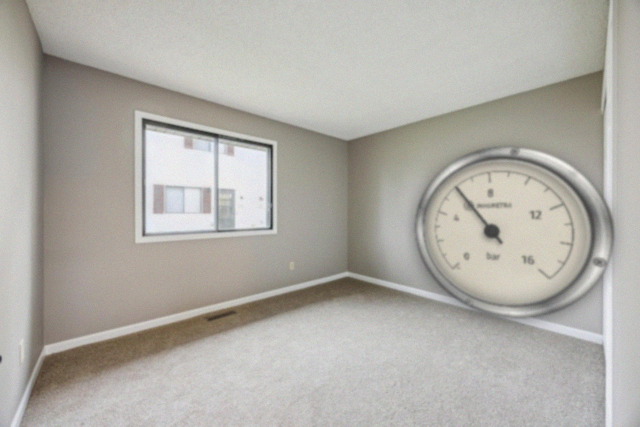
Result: 6bar
